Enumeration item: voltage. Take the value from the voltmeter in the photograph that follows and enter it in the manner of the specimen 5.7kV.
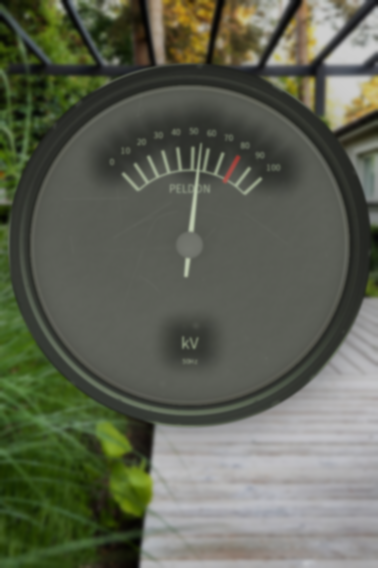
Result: 55kV
